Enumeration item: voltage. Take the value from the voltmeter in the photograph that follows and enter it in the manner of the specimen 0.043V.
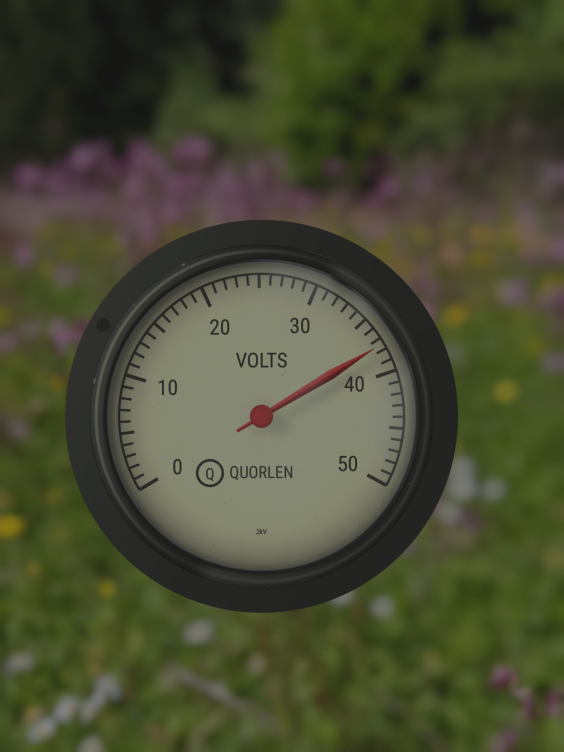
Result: 37.5V
